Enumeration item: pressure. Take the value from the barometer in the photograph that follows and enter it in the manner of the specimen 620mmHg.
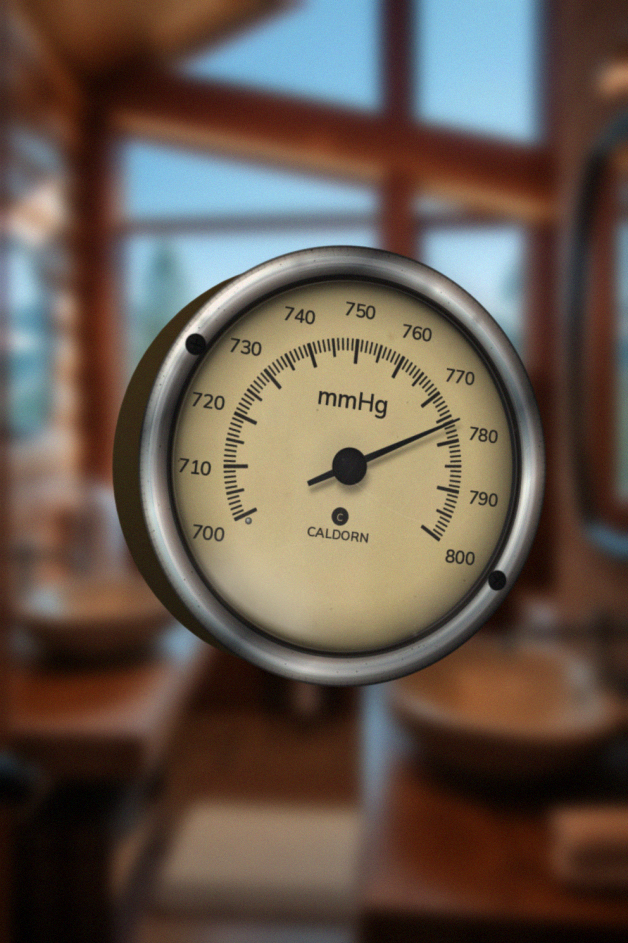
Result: 776mmHg
